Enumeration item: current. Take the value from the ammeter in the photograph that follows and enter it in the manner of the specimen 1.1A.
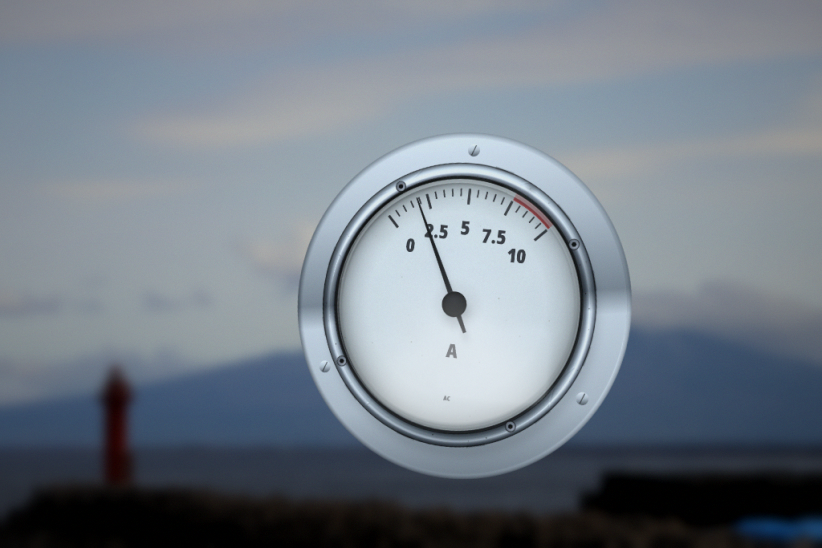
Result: 2A
